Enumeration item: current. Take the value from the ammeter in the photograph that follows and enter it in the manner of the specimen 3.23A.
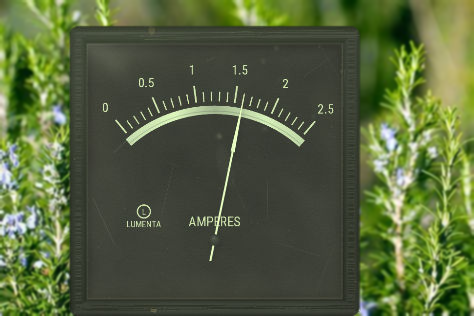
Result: 1.6A
